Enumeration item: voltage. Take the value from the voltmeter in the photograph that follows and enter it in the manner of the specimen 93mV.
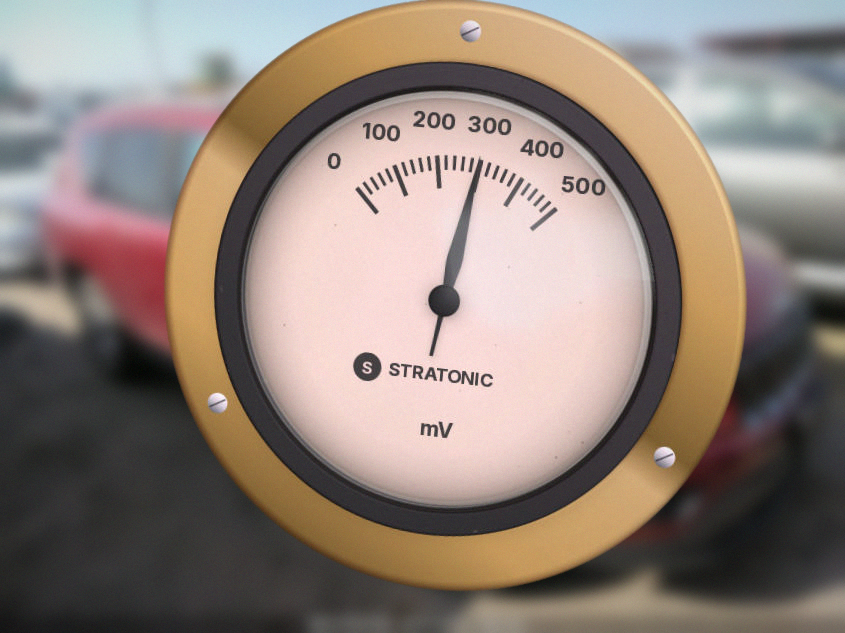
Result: 300mV
